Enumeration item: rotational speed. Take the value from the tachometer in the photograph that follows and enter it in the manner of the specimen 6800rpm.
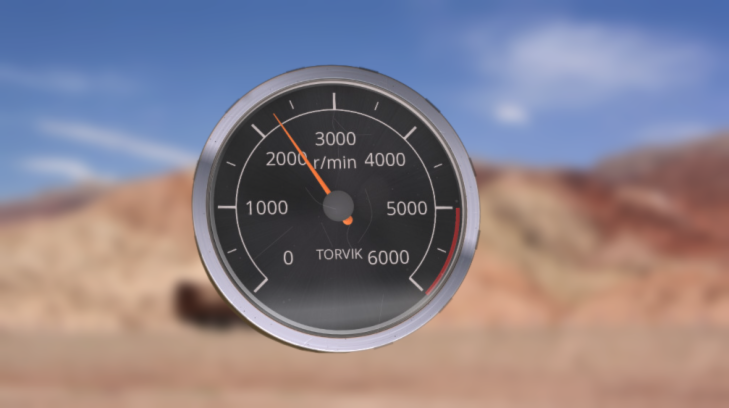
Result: 2250rpm
